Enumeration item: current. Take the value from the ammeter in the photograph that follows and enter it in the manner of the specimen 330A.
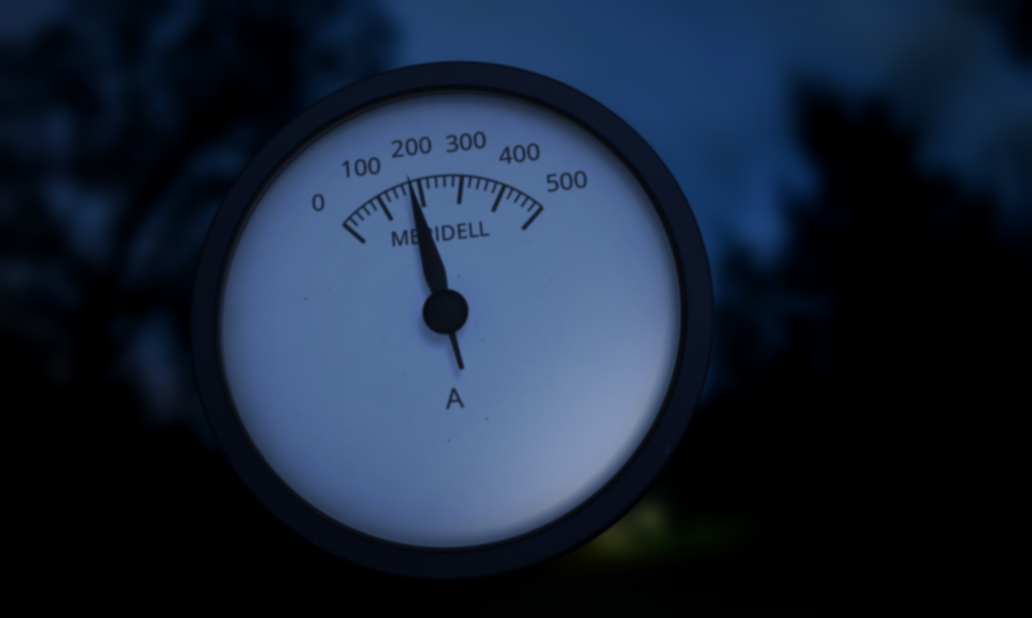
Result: 180A
